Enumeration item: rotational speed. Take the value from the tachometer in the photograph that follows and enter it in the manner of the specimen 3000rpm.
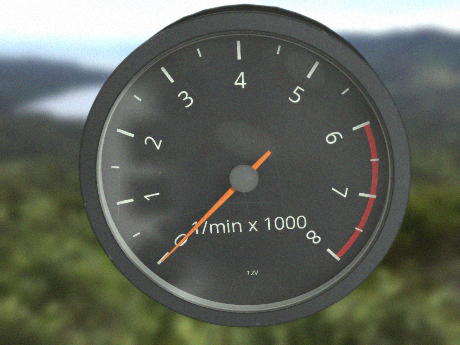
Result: 0rpm
